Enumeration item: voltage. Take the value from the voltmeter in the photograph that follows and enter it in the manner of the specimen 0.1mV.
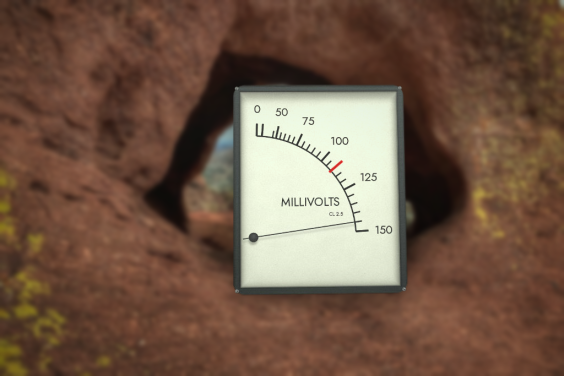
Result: 145mV
